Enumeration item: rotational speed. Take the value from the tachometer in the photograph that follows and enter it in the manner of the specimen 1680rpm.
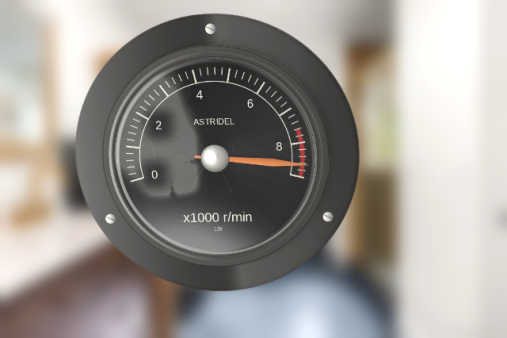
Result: 8600rpm
